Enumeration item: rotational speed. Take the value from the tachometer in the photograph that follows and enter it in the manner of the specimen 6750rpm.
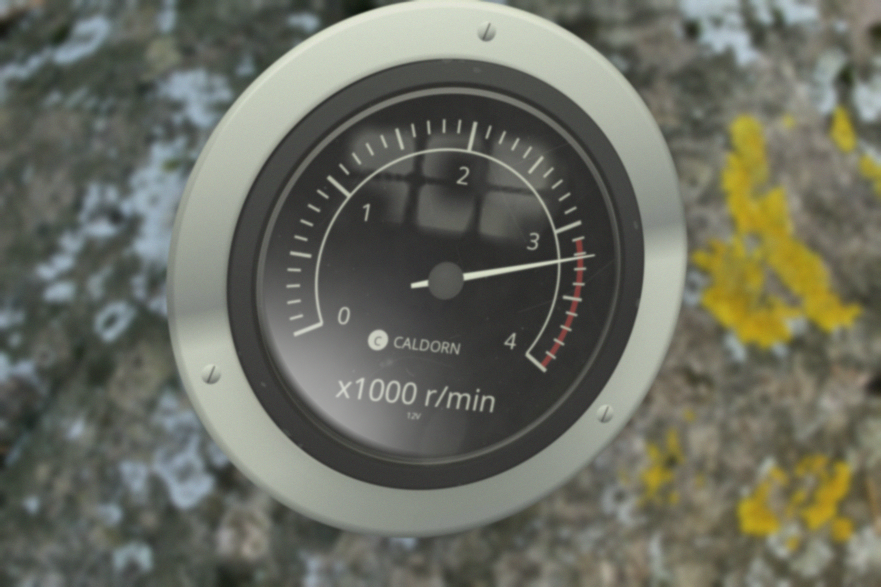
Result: 3200rpm
